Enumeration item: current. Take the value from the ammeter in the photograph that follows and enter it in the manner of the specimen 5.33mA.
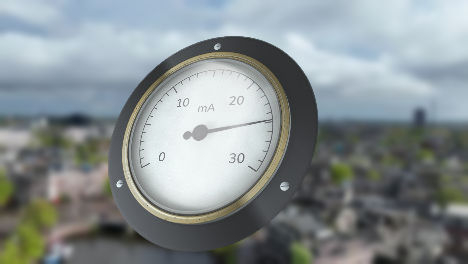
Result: 25mA
